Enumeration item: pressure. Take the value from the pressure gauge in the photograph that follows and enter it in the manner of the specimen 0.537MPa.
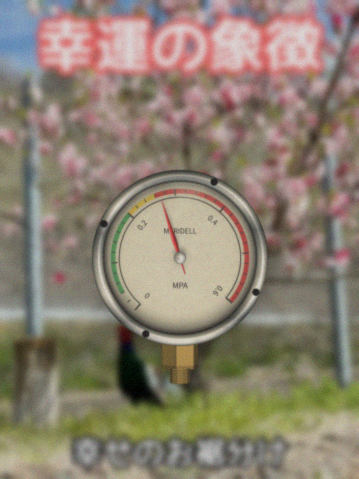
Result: 0.27MPa
